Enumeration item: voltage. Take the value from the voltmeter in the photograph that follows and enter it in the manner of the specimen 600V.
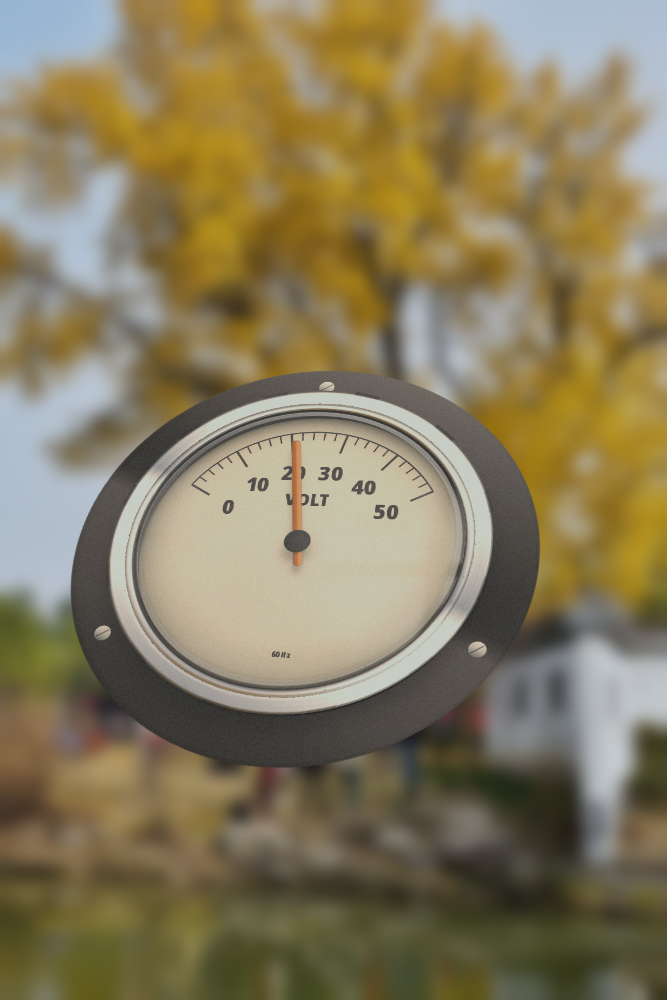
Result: 21V
